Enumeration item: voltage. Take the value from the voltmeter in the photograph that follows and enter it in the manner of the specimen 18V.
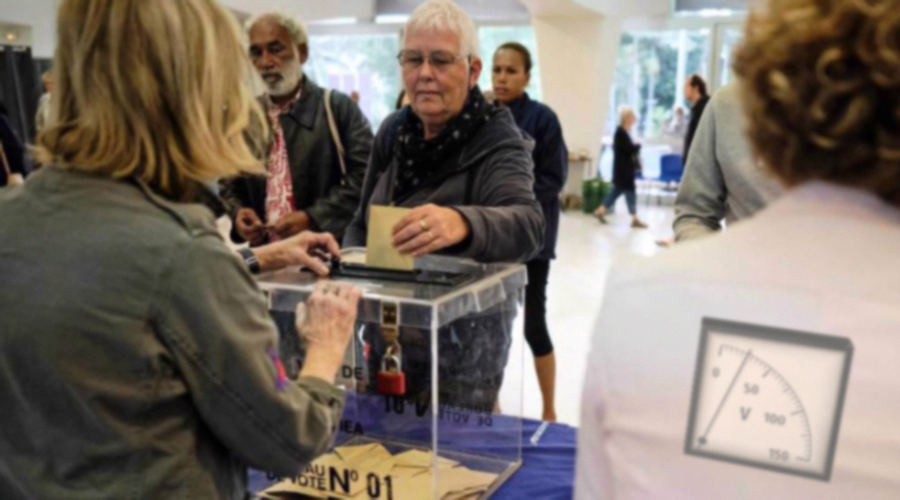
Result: 25V
